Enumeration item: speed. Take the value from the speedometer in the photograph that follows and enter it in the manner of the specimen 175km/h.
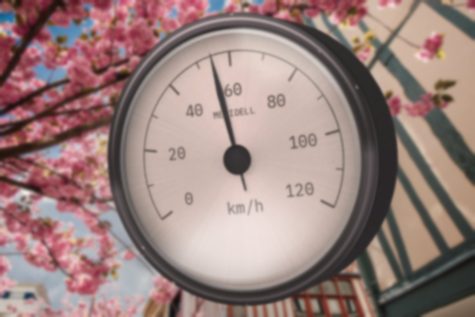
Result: 55km/h
